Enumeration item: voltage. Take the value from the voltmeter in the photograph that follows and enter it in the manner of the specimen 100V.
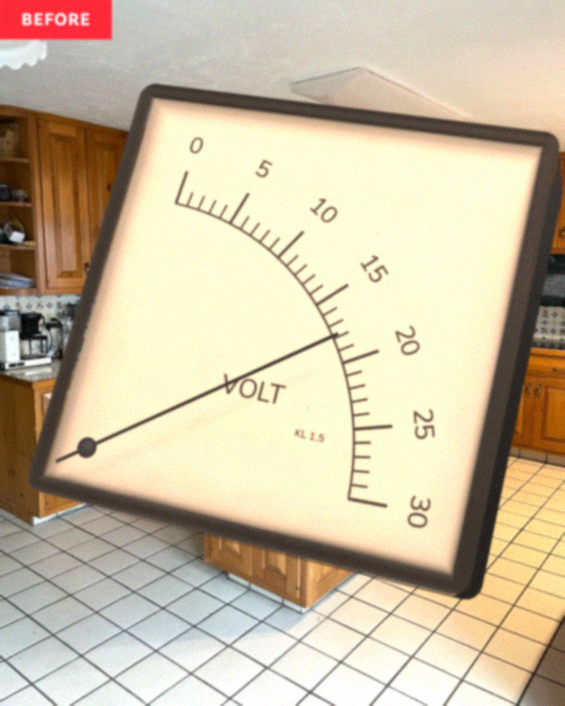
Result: 18V
